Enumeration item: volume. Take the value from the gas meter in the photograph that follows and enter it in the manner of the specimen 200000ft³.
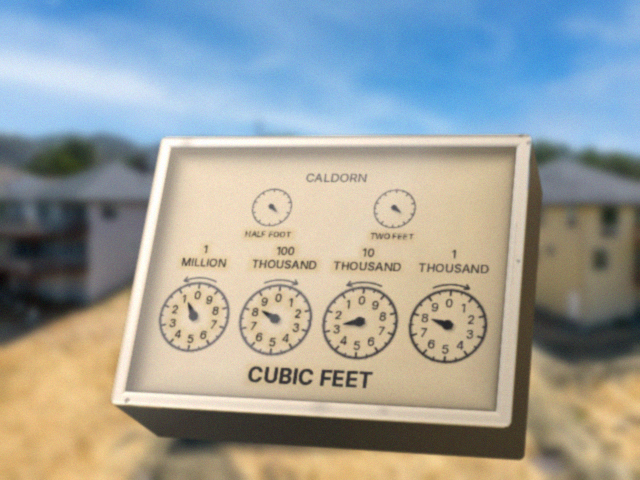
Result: 82800ft³
